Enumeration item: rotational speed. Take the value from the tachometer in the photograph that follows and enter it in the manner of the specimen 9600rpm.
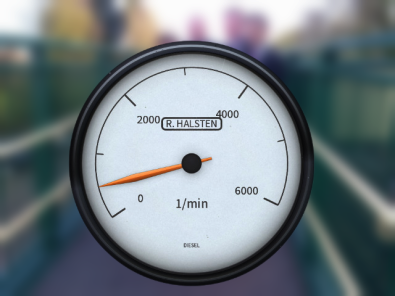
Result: 500rpm
